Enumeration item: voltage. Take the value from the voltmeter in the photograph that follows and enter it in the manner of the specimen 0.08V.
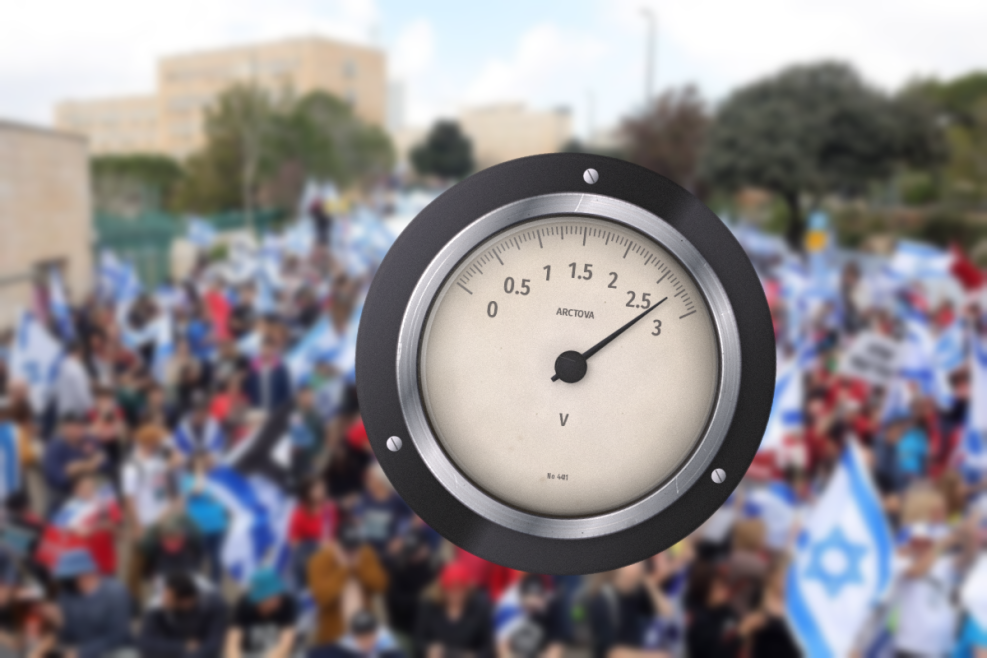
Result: 2.7V
